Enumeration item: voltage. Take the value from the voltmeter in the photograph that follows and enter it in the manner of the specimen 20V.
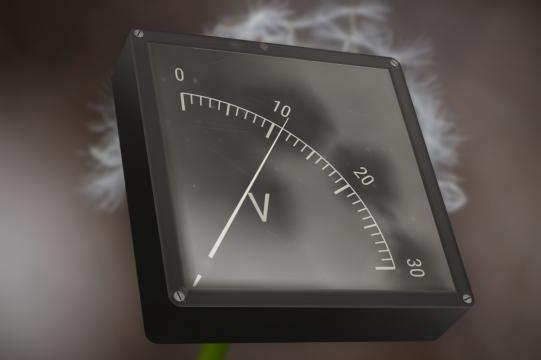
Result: 11V
